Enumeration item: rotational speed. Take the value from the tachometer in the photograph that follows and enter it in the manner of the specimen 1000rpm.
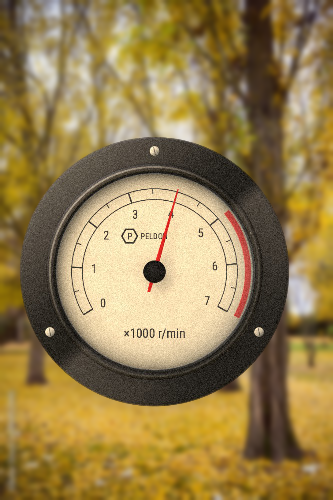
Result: 4000rpm
